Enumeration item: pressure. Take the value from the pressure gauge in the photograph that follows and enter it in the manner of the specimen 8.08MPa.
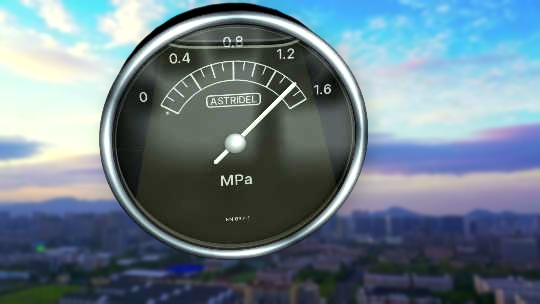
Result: 1.4MPa
